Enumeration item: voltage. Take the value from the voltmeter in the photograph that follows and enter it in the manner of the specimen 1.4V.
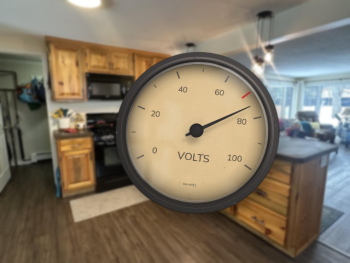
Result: 75V
